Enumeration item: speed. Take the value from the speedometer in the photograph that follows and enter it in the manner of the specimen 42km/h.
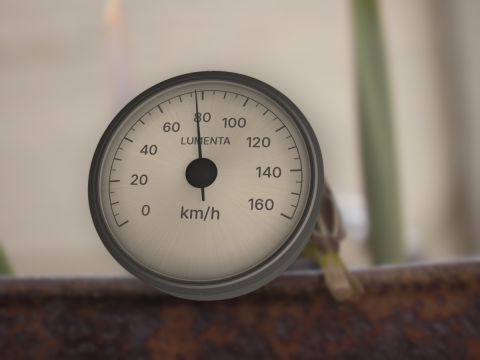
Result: 77.5km/h
